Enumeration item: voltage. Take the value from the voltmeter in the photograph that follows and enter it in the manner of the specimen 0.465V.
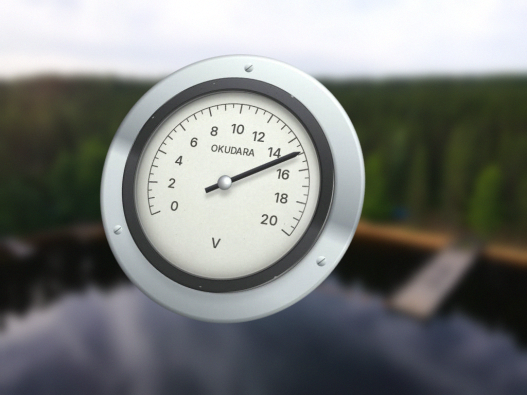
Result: 15V
